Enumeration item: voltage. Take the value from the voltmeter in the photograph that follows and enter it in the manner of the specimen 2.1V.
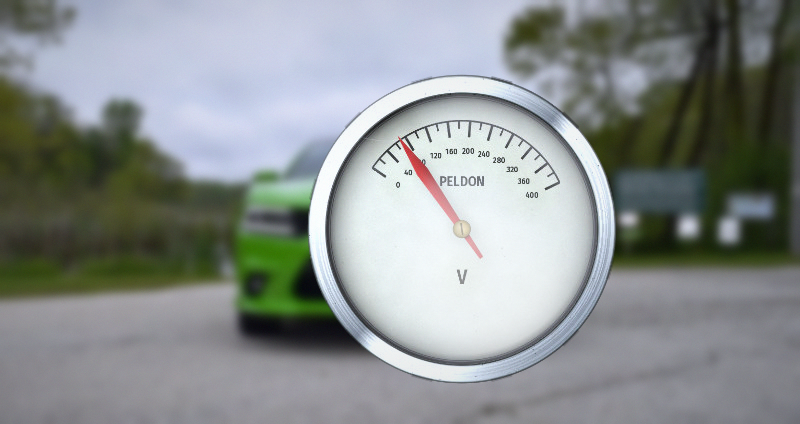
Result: 70V
